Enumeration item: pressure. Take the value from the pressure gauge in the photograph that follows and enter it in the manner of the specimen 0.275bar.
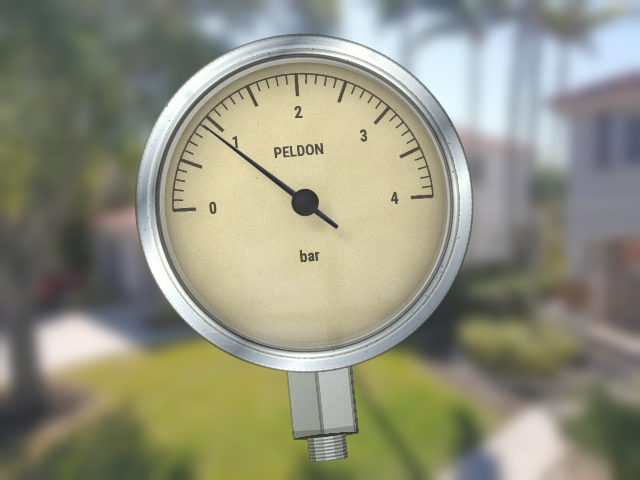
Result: 0.9bar
